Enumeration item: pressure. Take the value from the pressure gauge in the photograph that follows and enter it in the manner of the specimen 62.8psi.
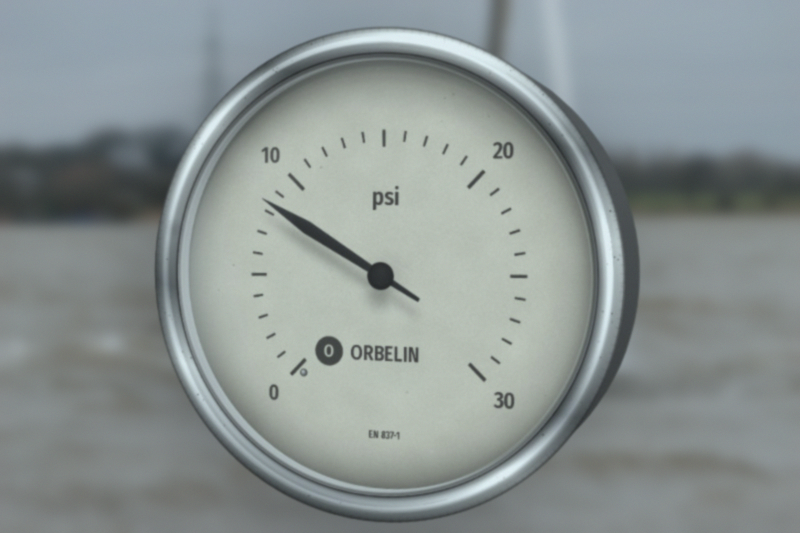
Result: 8.5psi
